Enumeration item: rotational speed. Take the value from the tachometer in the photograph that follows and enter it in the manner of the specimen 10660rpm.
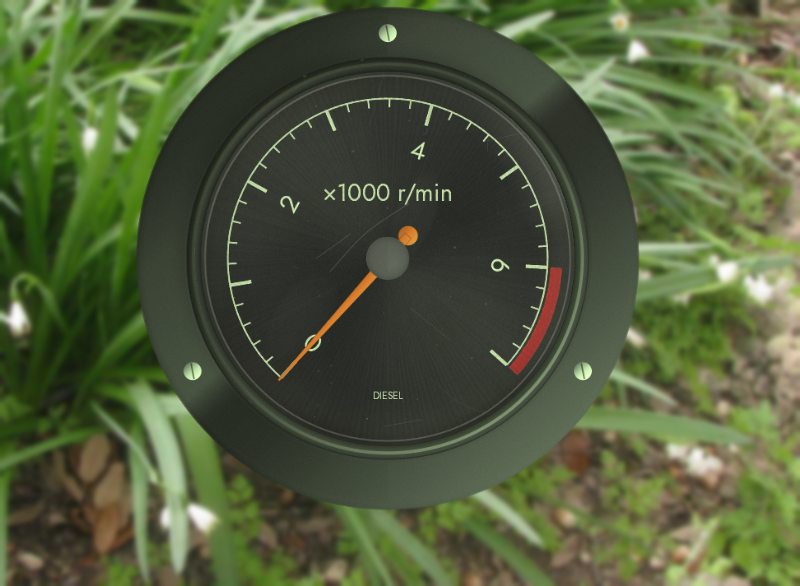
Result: 0rpm
